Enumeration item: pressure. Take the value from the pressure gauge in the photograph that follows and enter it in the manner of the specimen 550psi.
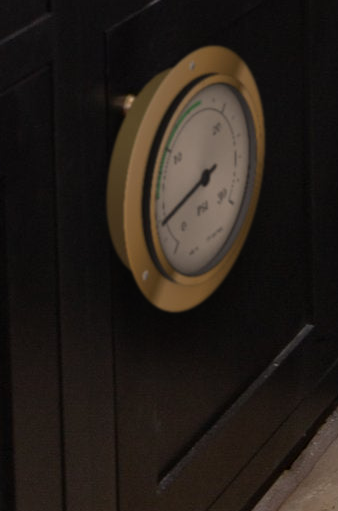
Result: 4psi
